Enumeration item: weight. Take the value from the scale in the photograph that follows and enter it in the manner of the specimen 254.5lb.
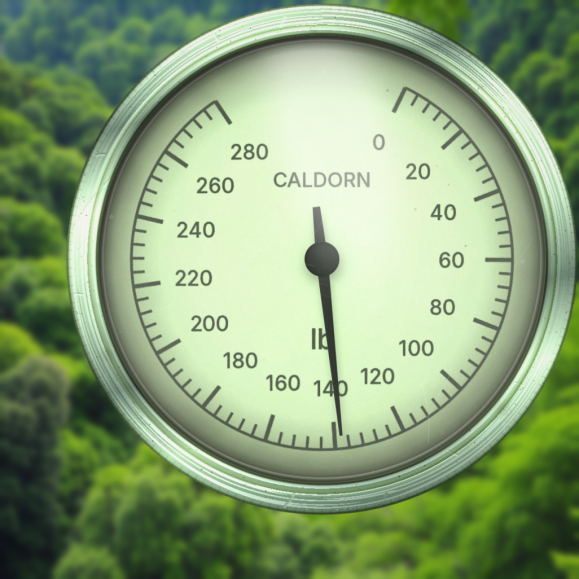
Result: 138lb
